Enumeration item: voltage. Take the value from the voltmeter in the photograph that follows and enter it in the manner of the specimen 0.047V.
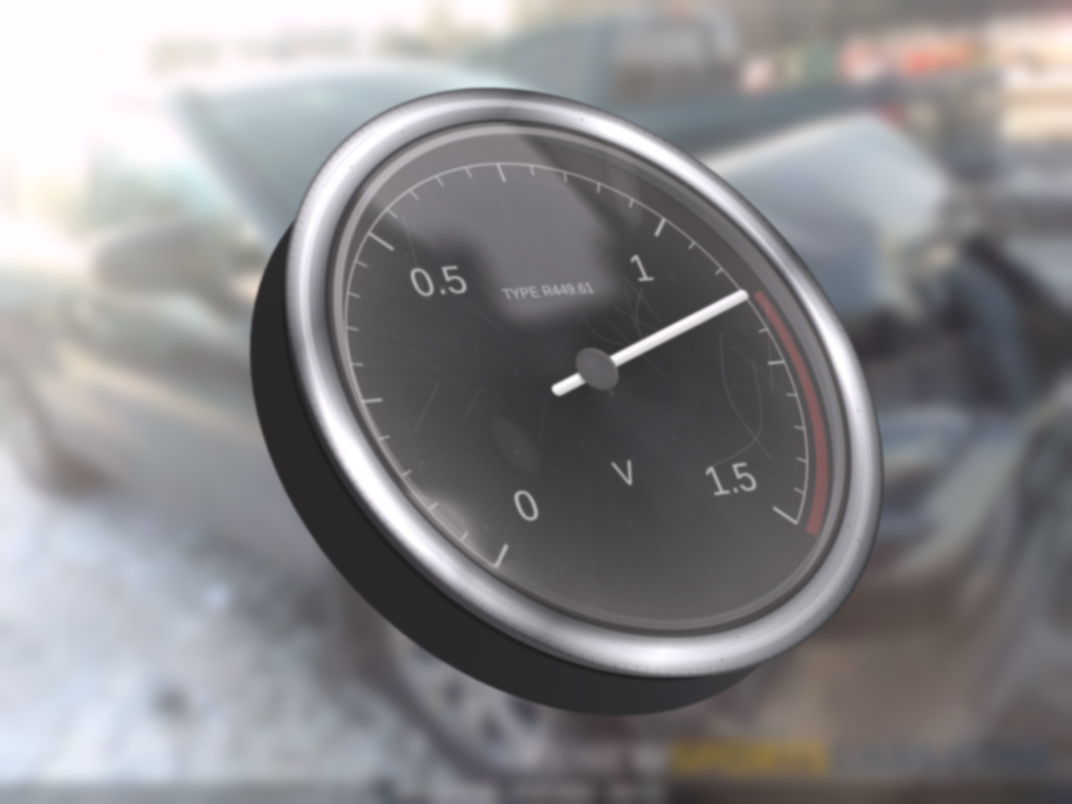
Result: 1.15V
